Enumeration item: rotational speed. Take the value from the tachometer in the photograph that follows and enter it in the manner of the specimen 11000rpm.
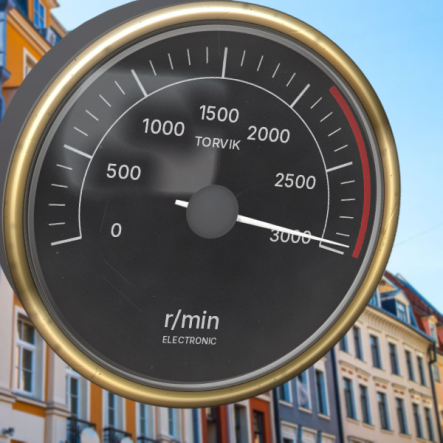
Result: 2950rpm
